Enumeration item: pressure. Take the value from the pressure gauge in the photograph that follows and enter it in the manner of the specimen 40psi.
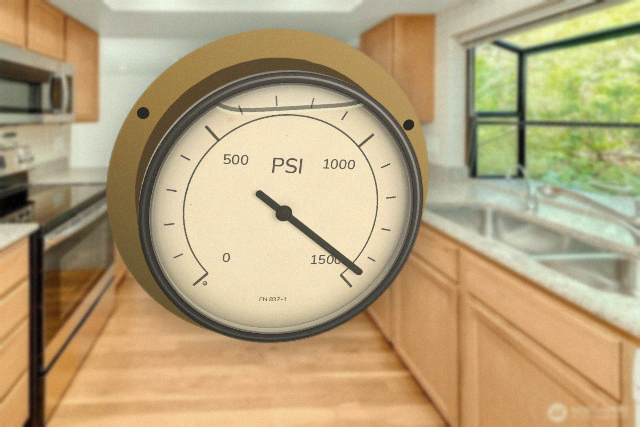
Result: 1450psi
